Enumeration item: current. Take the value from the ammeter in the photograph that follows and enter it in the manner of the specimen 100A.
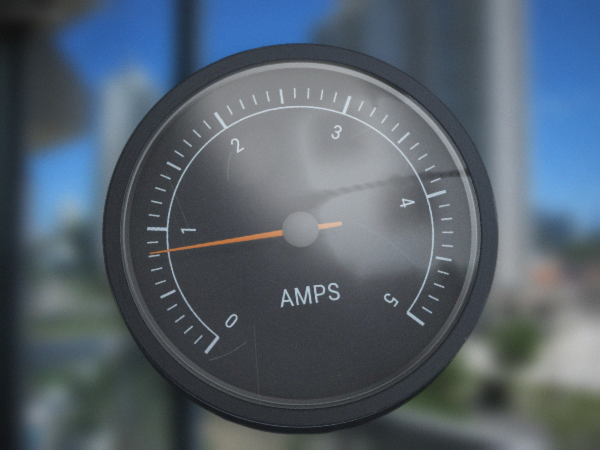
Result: 0.8A
